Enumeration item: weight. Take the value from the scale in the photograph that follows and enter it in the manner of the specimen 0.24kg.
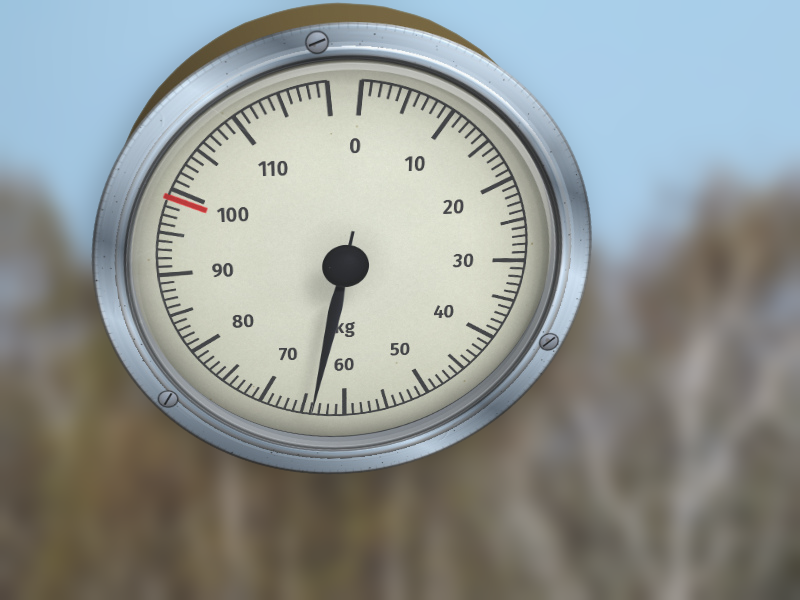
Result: 64kg
